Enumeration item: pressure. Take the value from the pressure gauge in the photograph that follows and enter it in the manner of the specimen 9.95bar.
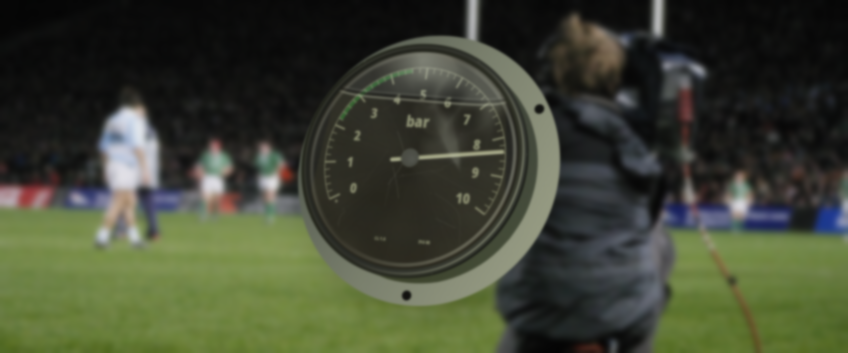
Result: 8.4bar
